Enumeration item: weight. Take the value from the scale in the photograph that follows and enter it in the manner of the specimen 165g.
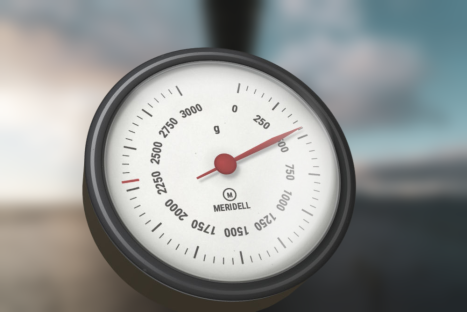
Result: 450g
